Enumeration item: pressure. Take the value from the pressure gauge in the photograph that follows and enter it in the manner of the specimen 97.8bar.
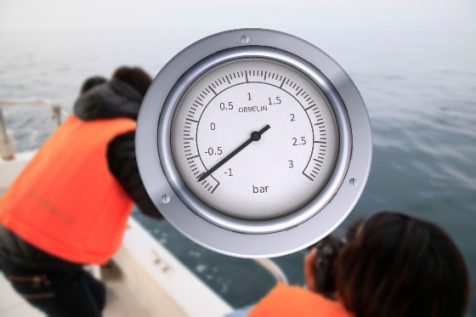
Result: -0.8bar
